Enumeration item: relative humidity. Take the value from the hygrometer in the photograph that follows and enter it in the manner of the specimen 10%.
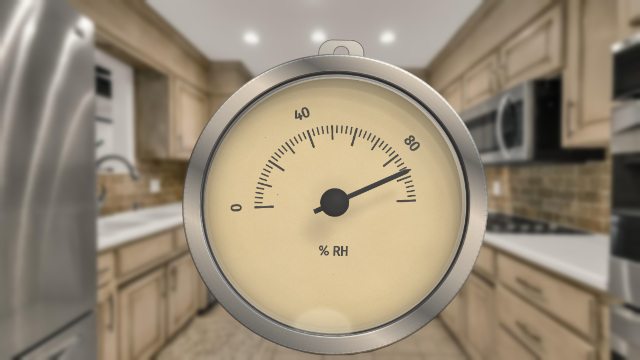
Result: 88%
